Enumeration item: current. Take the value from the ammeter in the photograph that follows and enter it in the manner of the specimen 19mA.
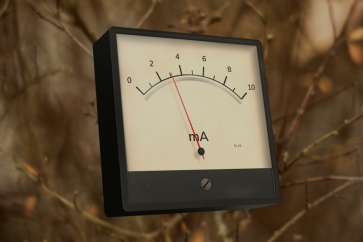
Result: 3mA
